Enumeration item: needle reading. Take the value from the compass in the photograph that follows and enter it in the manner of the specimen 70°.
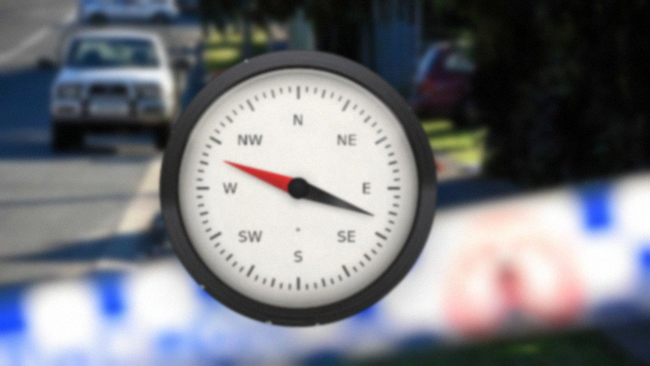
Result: 290°
